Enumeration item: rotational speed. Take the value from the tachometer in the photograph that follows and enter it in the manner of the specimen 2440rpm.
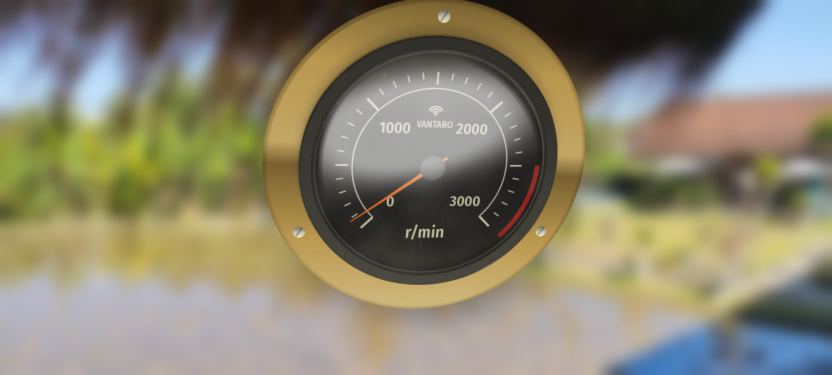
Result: 100rpm
